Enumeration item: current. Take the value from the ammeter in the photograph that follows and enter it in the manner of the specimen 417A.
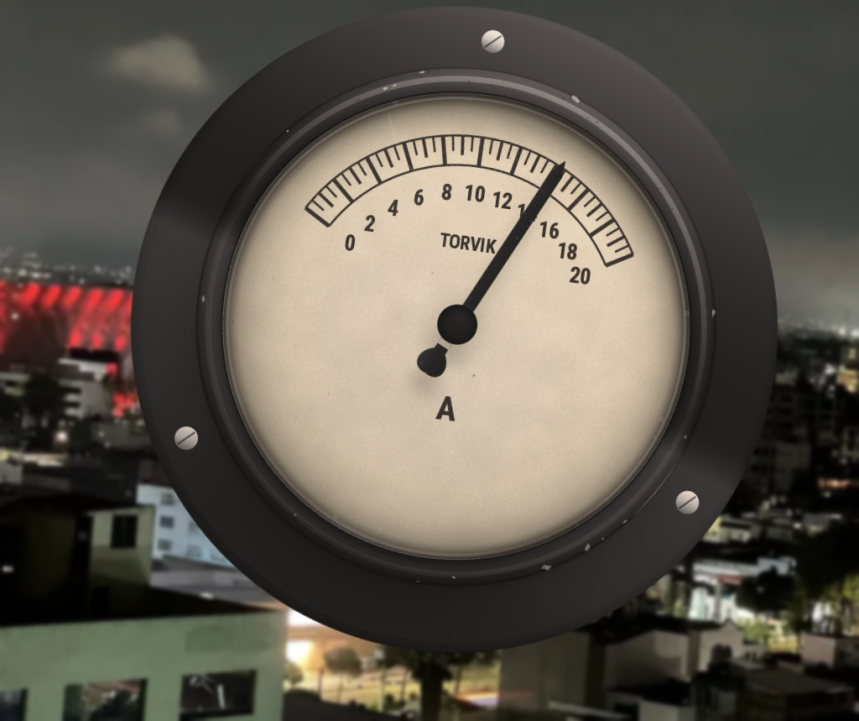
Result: 14.25A
